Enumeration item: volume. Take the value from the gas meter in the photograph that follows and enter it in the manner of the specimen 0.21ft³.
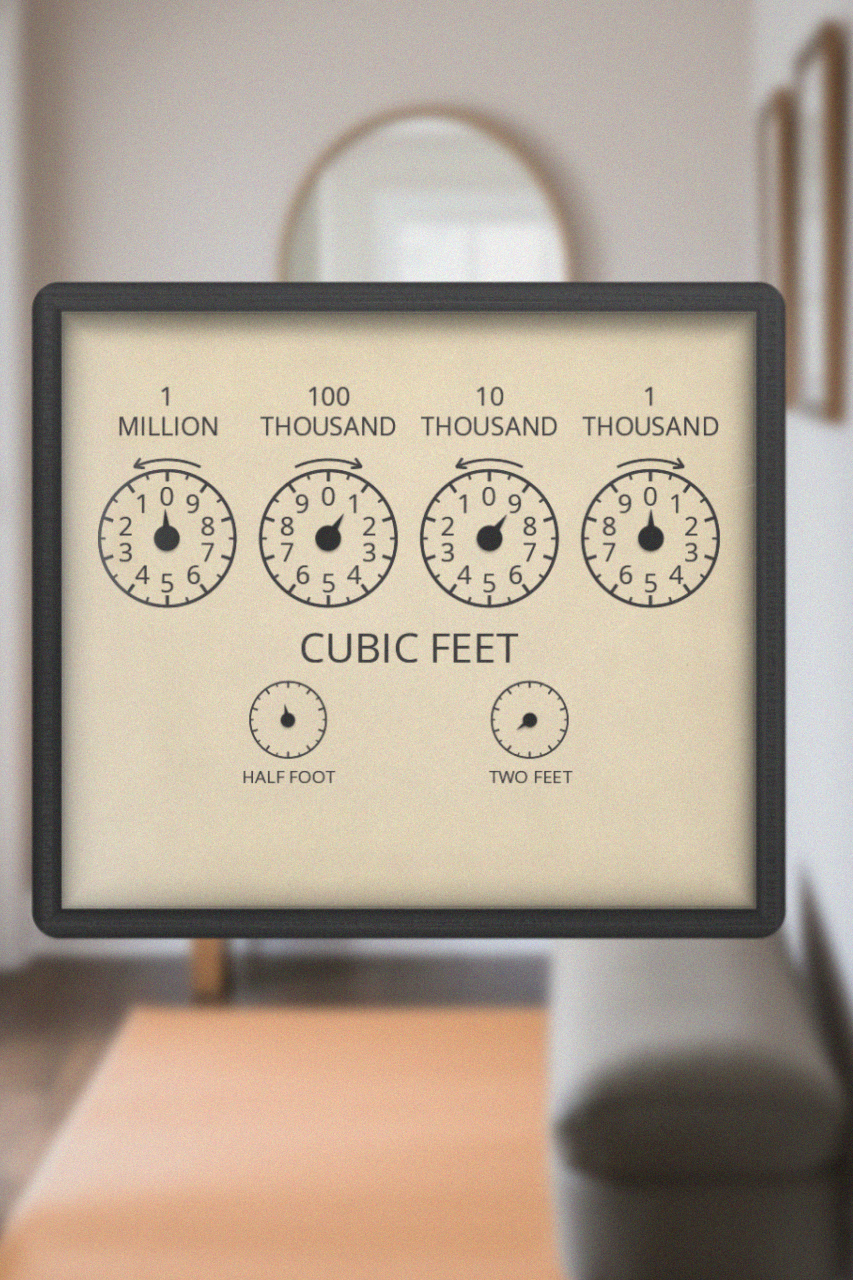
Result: 9000ft³
